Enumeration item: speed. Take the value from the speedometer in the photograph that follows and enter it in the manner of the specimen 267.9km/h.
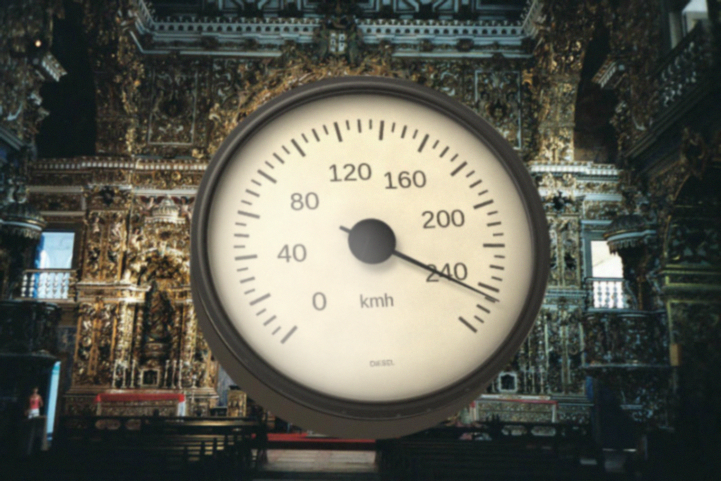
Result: 245km/h
